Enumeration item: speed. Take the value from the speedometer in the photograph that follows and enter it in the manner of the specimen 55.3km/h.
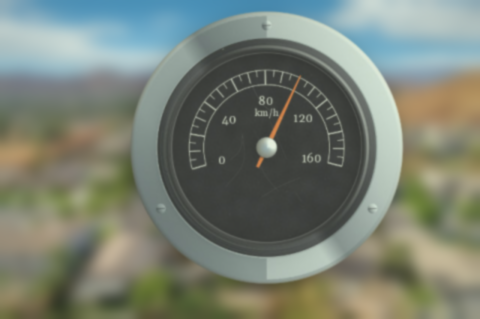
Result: 100km/h
